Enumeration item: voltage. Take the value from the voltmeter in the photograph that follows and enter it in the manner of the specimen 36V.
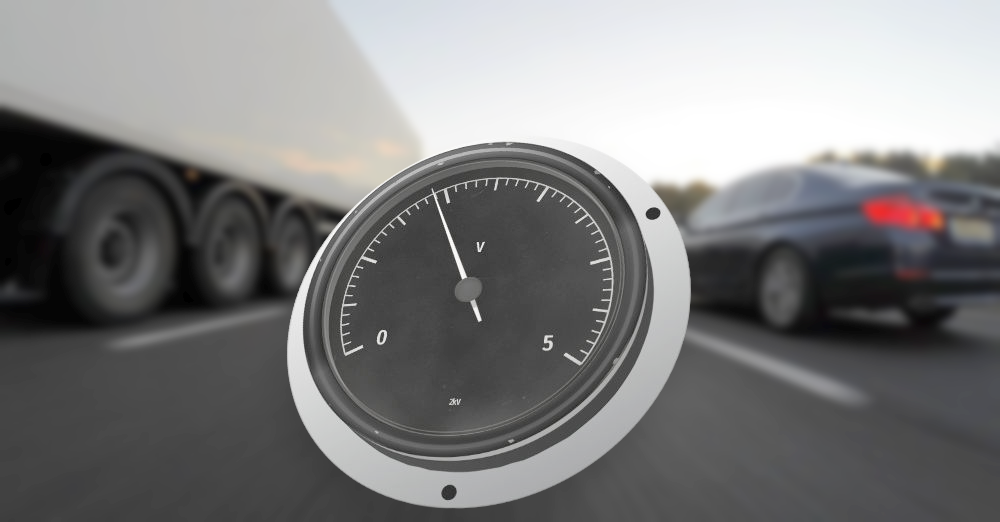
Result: 1.9V
